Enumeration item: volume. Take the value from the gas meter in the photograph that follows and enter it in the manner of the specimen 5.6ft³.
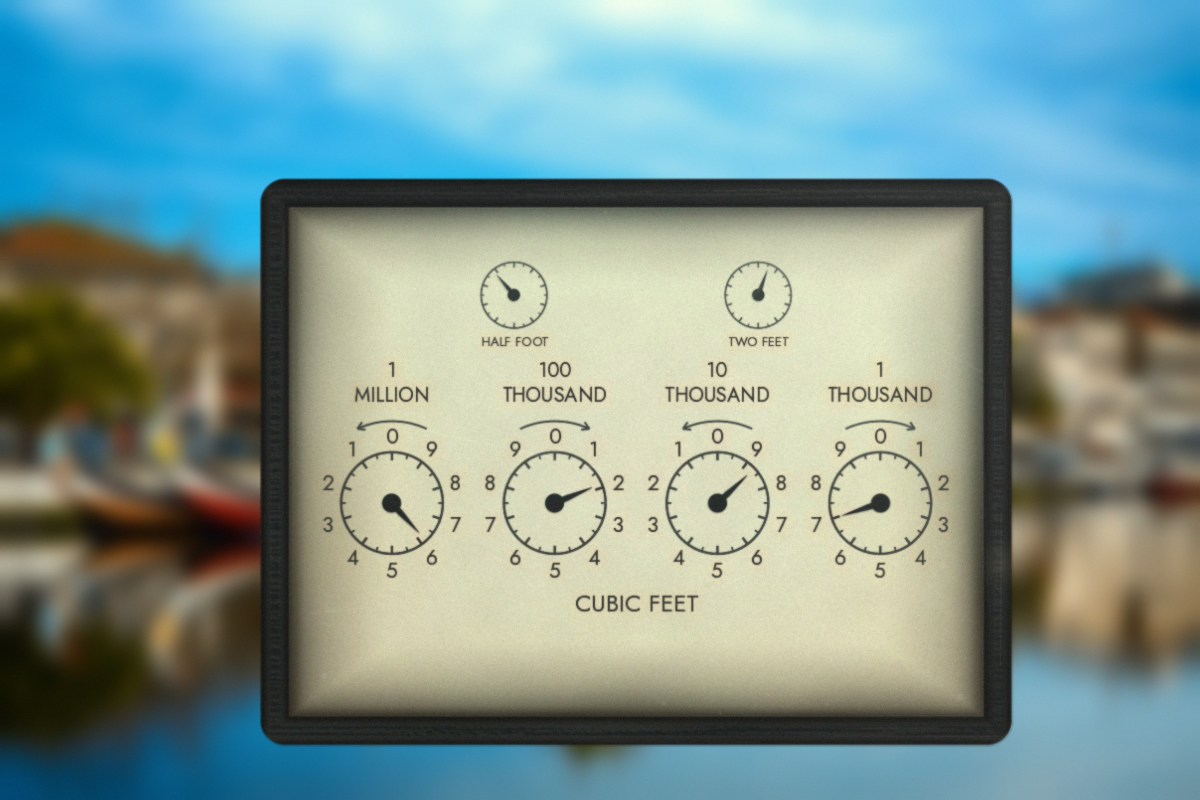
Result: 618700ft³
